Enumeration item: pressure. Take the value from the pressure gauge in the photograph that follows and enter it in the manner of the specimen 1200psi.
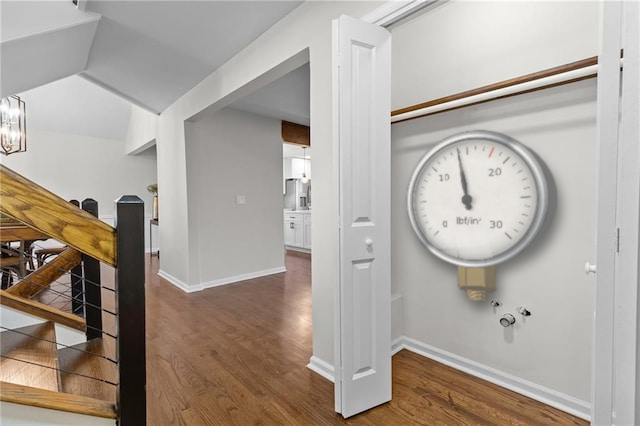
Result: 14psi
